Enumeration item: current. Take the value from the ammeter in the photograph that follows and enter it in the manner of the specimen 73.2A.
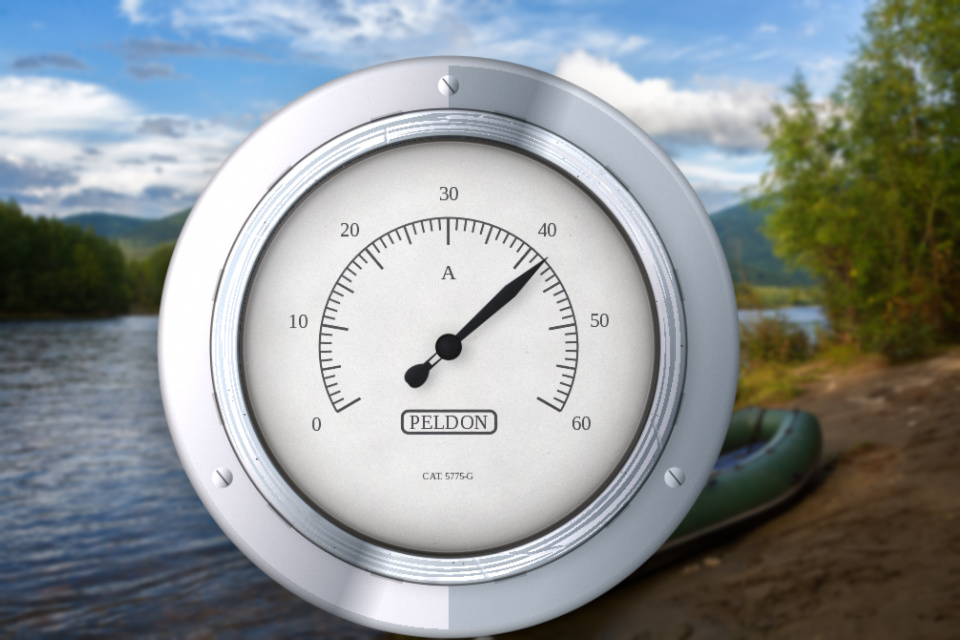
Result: 42A
